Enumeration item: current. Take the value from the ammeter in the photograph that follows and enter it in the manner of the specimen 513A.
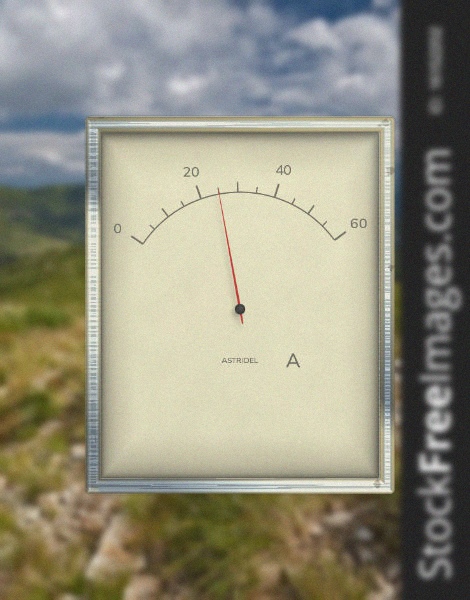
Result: 25A
